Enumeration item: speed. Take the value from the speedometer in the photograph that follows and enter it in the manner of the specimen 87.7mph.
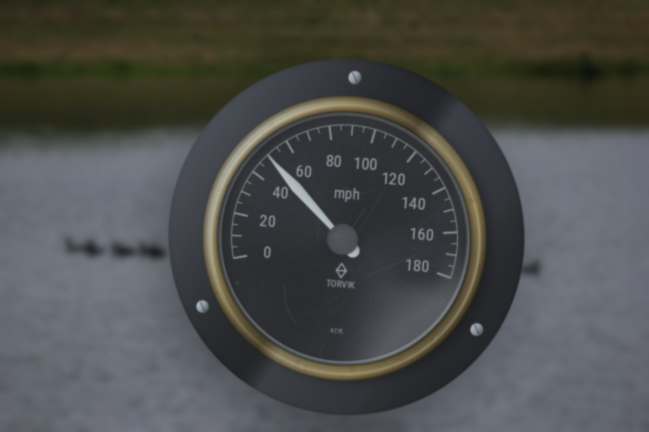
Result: 50mph
